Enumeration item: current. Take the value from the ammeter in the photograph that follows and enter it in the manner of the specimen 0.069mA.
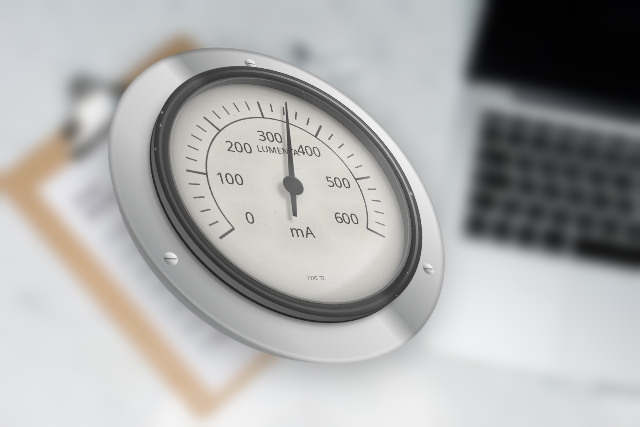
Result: 340mA
